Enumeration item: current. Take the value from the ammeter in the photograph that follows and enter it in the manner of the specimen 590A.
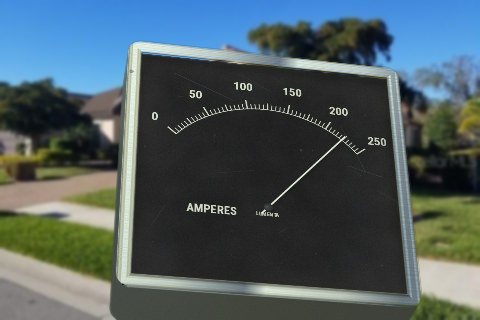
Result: 225A
